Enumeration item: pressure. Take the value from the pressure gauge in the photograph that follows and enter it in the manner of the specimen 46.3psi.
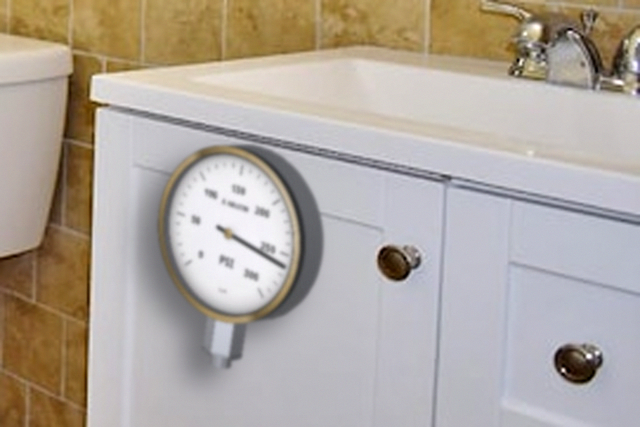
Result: 260psi
